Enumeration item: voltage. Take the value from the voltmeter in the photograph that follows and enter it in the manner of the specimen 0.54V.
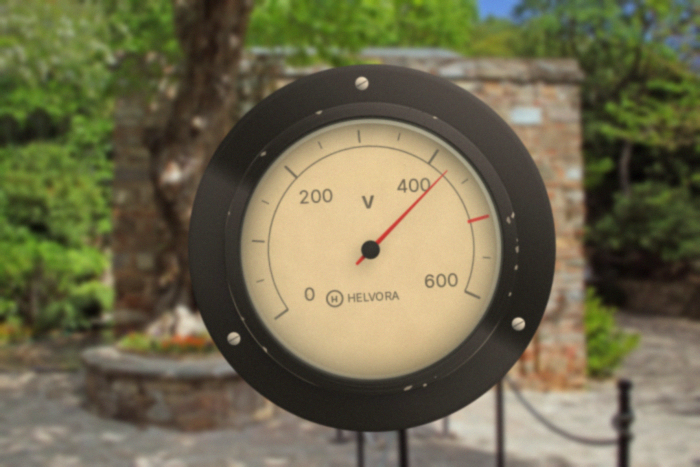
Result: 425V
